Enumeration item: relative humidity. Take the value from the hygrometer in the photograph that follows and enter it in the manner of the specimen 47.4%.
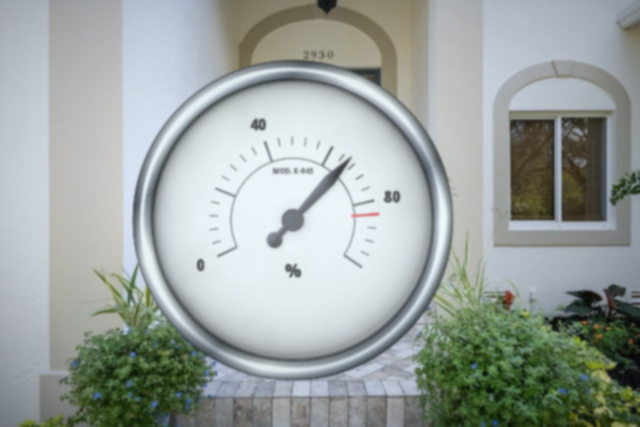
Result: 66%
